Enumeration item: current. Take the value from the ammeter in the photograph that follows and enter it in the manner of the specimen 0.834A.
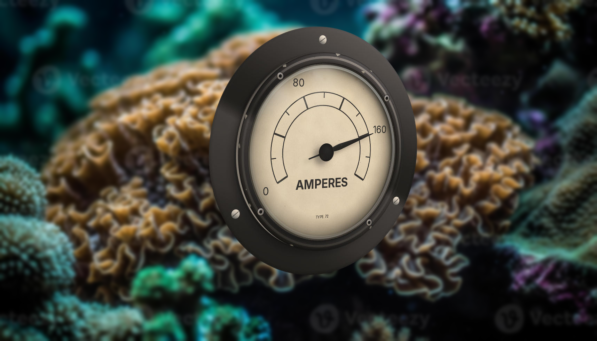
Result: 160A
